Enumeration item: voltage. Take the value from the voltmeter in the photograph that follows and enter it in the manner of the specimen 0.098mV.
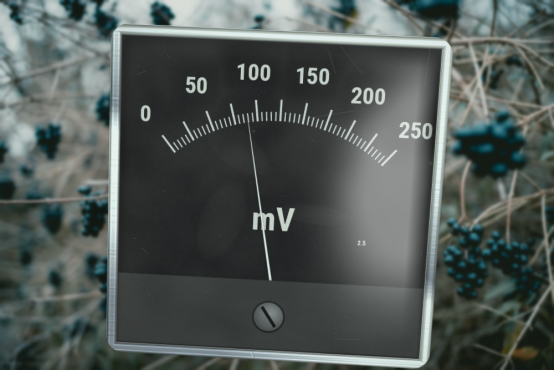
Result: 90mV
